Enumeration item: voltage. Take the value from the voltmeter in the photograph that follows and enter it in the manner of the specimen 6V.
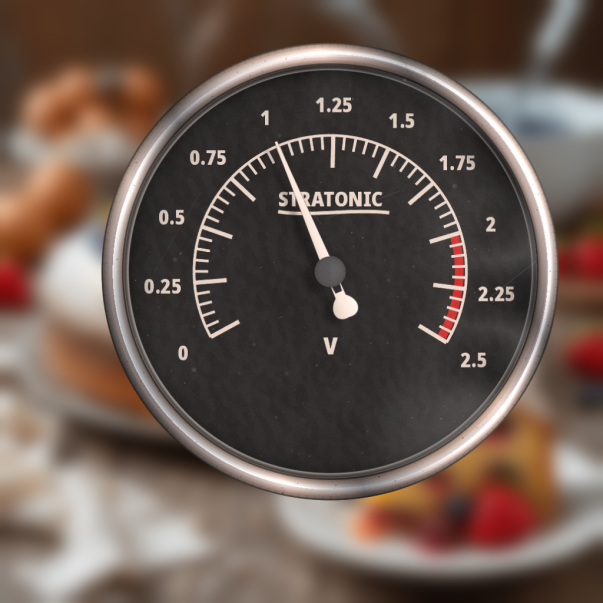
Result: 1V
